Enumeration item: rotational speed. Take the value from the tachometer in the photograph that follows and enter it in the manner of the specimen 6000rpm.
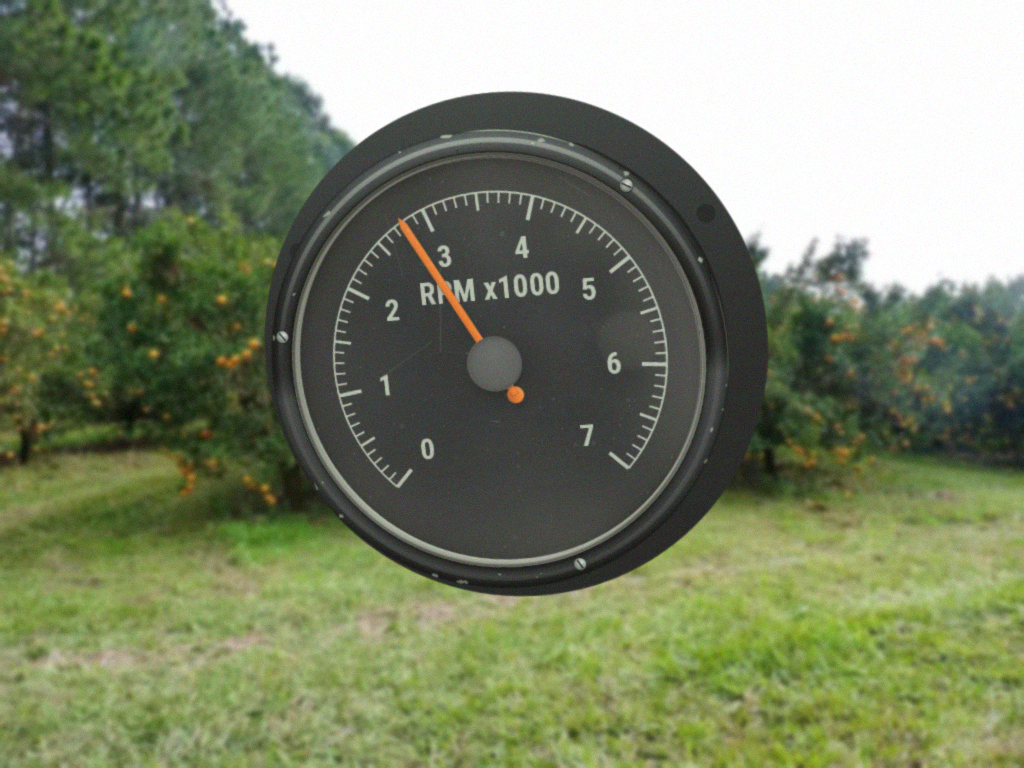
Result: 2800rpm
